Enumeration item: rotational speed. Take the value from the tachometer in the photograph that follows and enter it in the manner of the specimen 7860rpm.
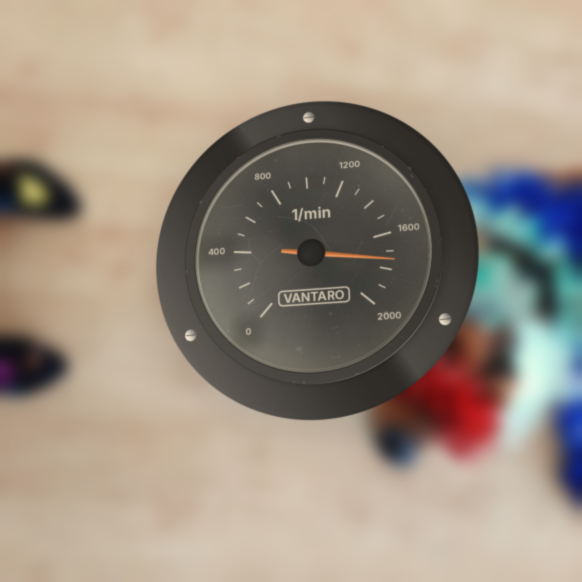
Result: 1750rpm
